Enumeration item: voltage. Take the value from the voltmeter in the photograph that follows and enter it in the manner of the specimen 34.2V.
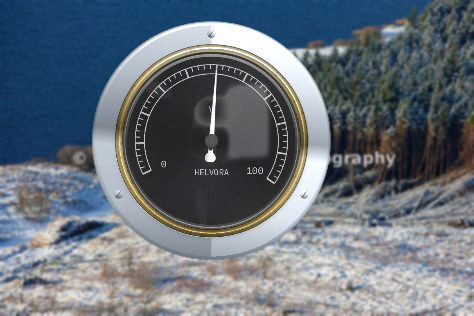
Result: 50V
